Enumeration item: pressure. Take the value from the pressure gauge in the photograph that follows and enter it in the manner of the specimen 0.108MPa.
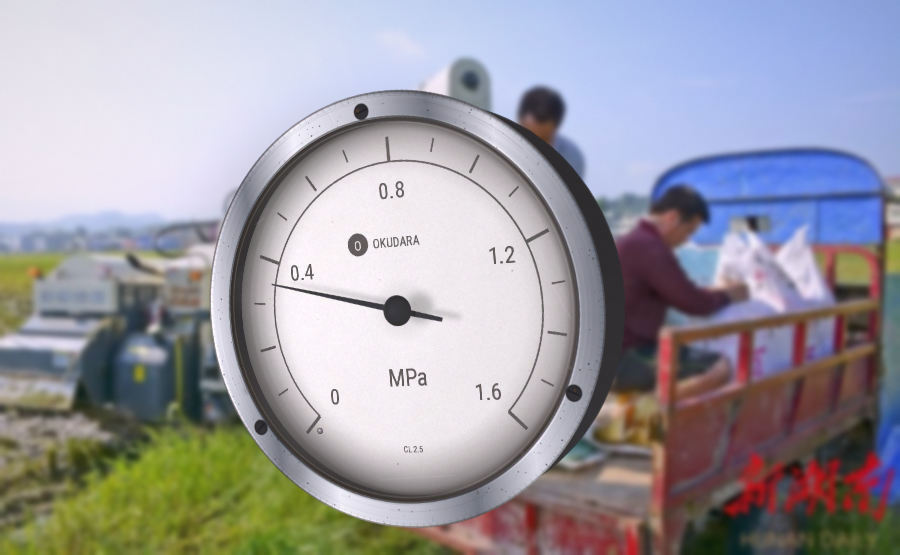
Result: 0.35MPa
